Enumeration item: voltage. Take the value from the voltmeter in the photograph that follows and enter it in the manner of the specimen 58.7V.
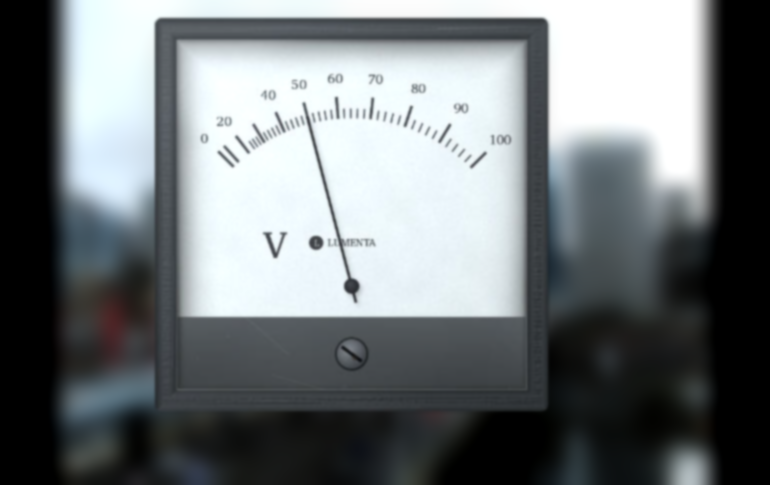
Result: 50V
